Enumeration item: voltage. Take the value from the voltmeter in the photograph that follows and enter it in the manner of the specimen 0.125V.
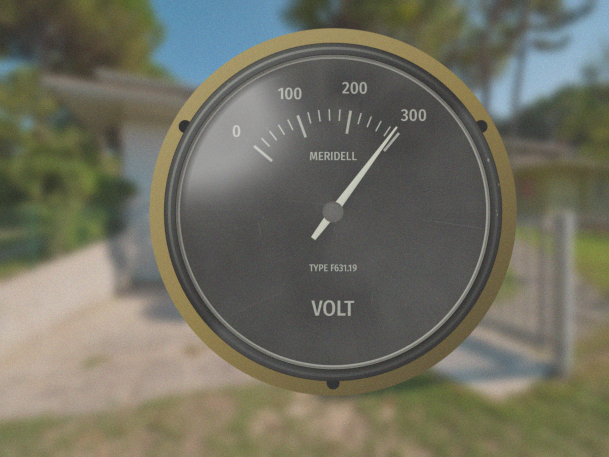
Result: 290V
